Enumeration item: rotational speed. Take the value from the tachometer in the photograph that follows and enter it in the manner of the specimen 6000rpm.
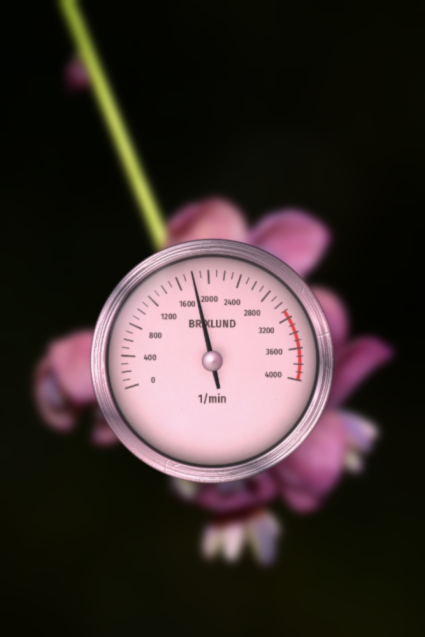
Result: 1800rpm
